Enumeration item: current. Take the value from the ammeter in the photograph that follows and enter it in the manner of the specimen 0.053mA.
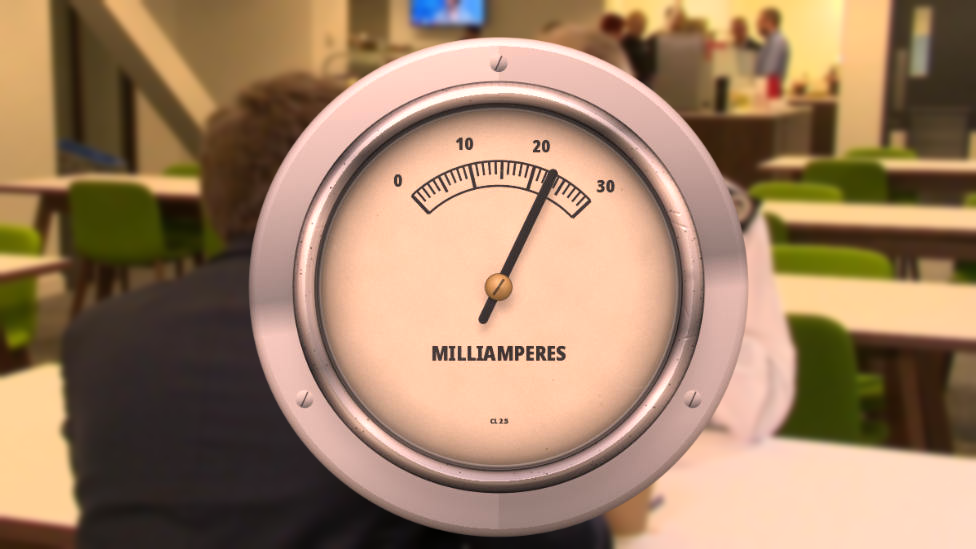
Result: 23mA
